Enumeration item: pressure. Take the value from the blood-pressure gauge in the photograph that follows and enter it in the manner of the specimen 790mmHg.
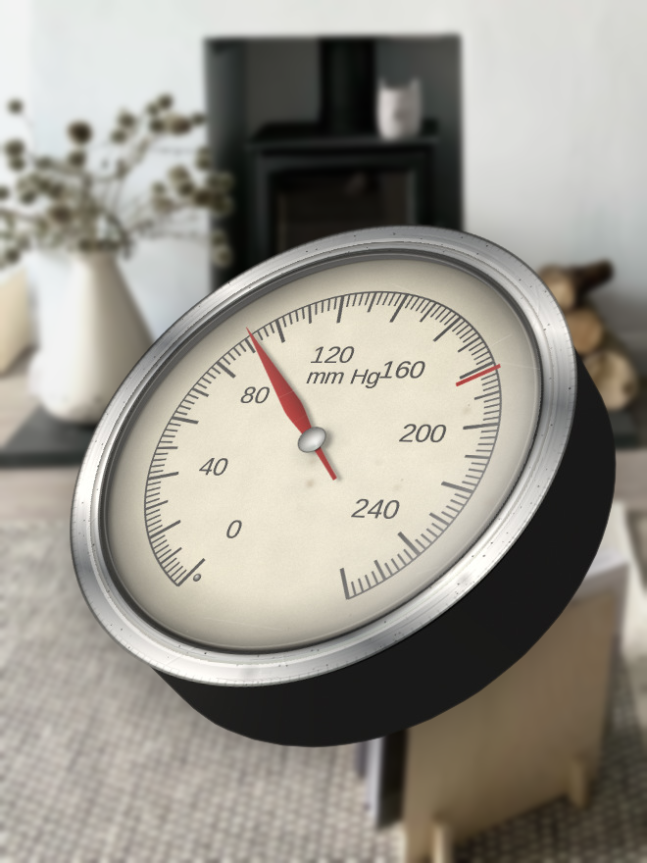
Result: 92mmHg
